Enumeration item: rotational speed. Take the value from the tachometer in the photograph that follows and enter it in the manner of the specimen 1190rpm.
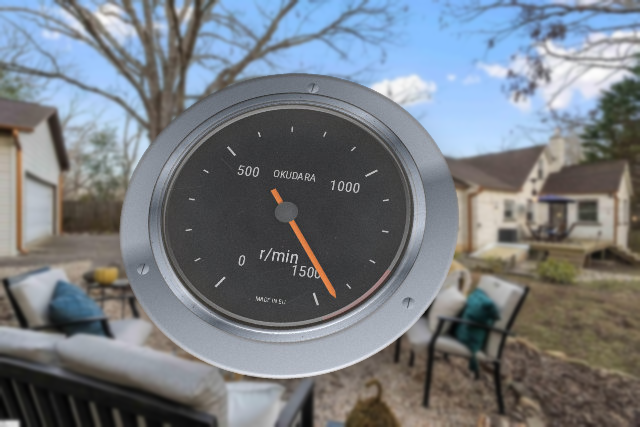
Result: 1450rpm
